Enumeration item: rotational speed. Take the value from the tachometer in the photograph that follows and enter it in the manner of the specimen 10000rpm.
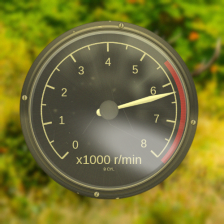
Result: 6250rpm
